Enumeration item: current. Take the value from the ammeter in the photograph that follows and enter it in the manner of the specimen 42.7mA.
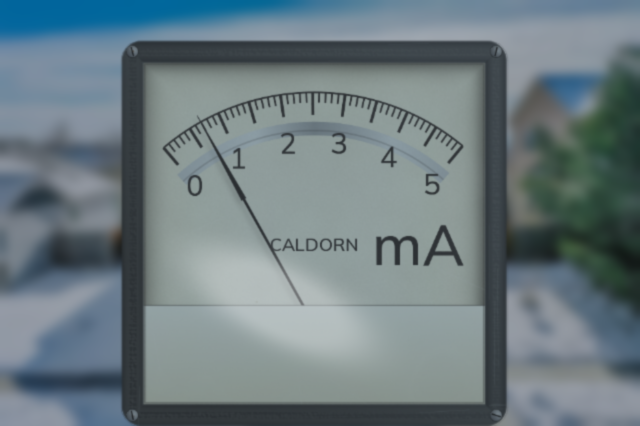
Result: 0.7mA
